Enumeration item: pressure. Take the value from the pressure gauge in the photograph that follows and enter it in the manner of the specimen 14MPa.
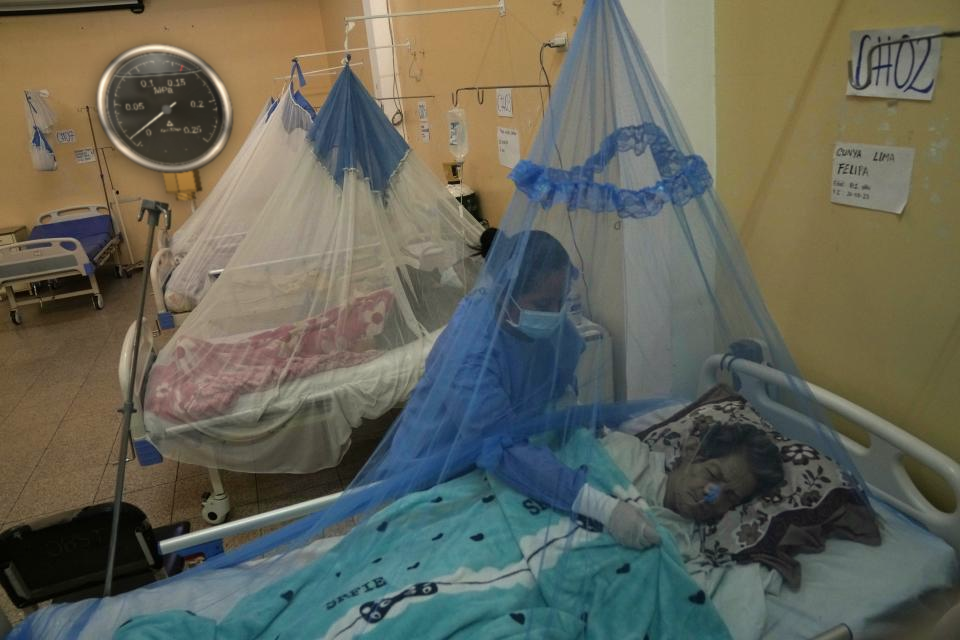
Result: 0.01MPa
